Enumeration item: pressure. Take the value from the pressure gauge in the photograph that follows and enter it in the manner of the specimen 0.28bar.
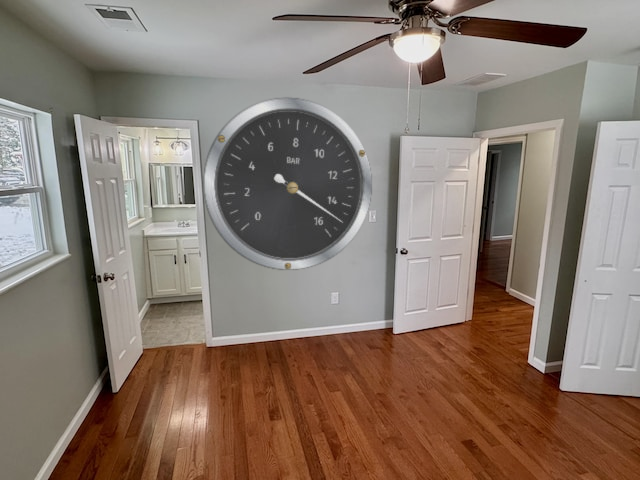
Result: 15bar
